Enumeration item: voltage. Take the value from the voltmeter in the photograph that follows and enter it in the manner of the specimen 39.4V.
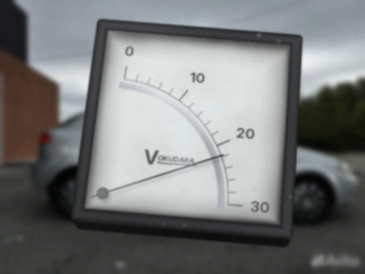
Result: 22V
